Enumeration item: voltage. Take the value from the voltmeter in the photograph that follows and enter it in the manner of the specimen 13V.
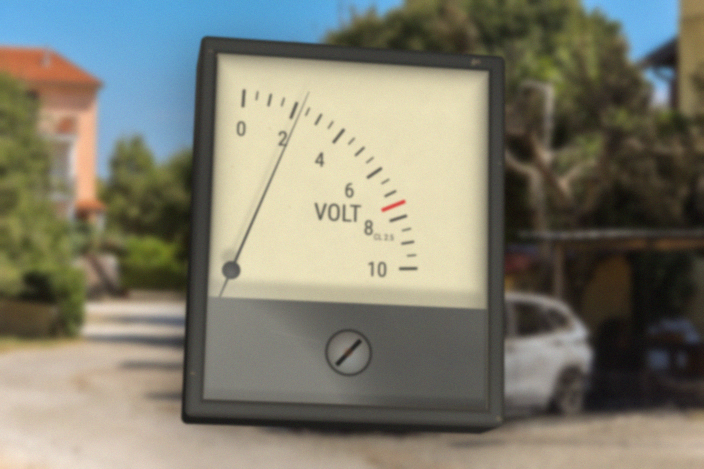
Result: 2.25V
